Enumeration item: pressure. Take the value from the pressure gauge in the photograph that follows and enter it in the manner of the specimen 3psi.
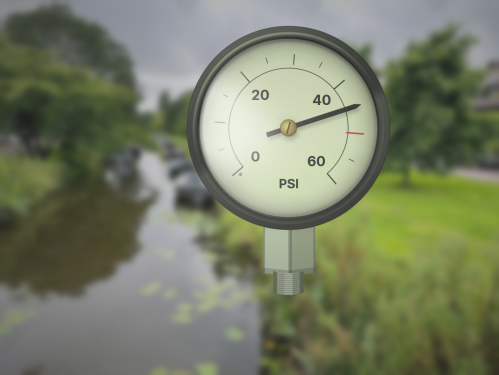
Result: 45psi
